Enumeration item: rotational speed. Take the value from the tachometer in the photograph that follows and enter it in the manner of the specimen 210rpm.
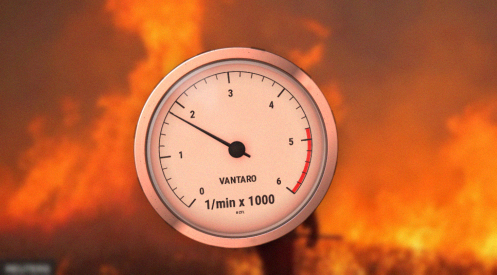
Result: 1800rpm
